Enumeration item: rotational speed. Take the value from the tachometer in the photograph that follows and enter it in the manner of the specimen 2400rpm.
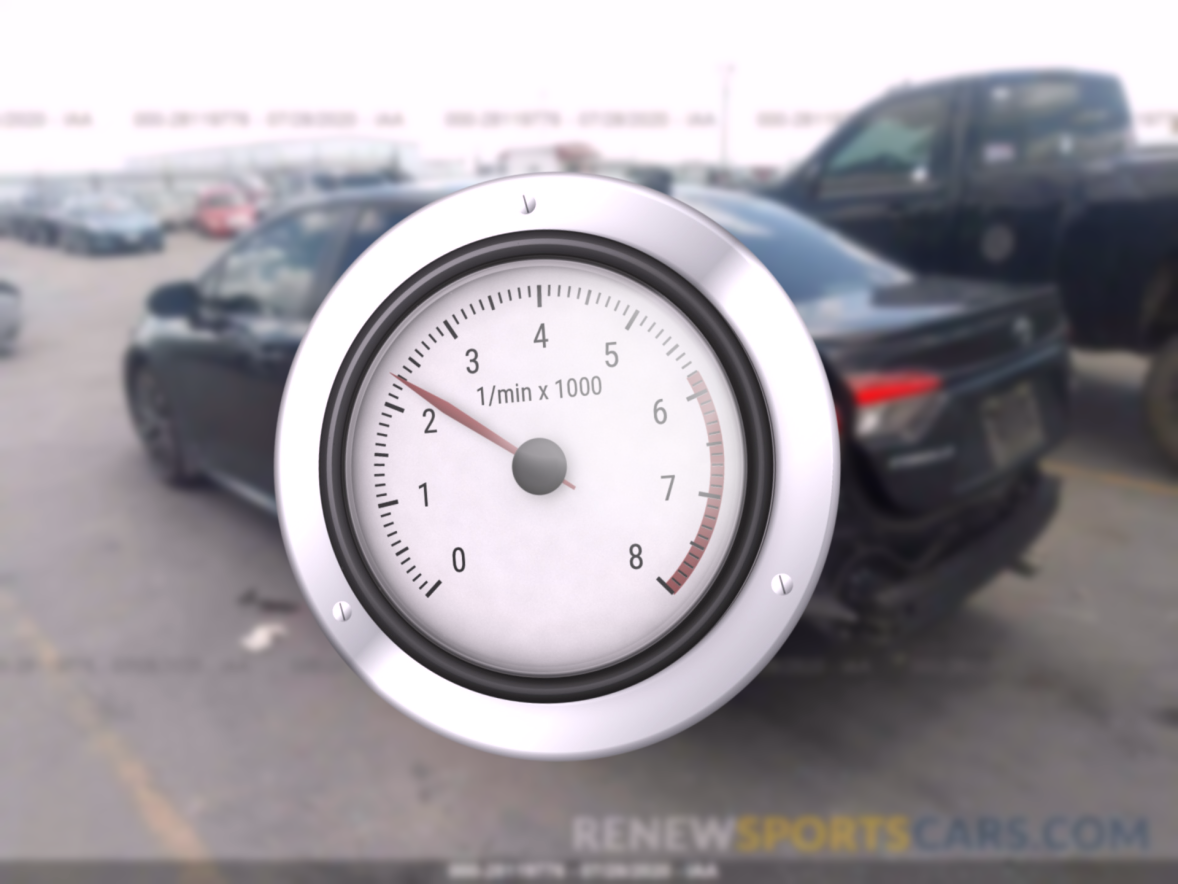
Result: 2300rpm
